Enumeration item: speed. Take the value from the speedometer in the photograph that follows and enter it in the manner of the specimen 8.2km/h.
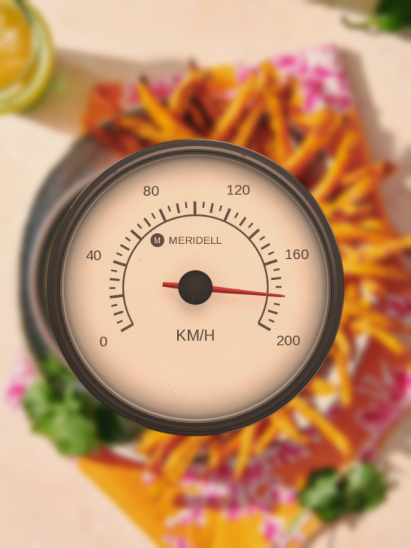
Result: 180km/h
